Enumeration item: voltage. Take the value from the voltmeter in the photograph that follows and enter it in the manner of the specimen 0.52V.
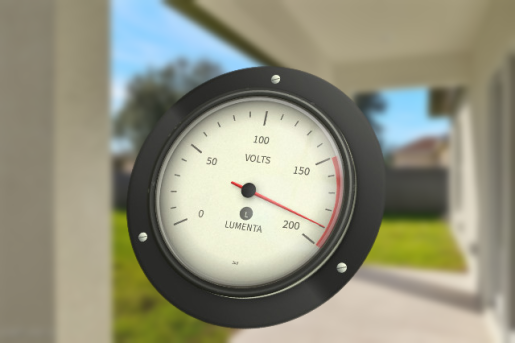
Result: 190V
